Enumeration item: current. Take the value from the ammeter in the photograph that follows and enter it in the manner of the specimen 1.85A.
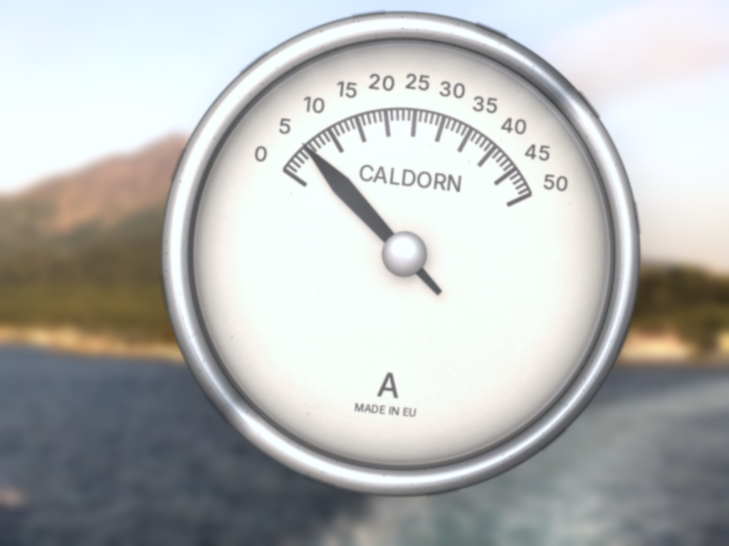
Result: 5A
